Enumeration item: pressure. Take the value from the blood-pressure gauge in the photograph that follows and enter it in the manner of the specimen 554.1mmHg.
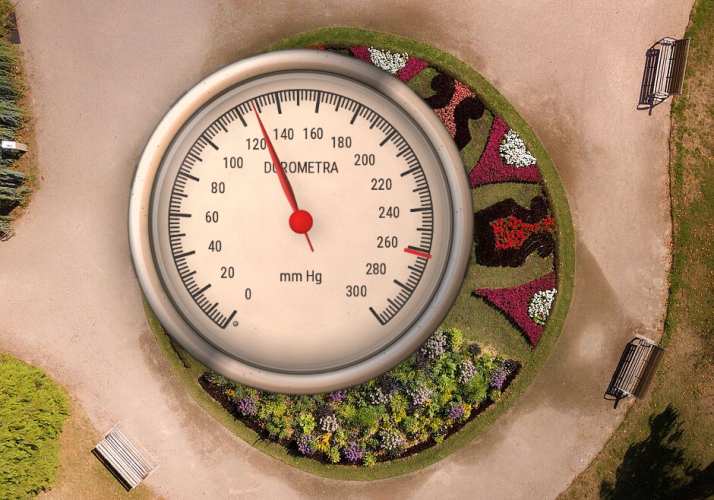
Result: 128mmHg
